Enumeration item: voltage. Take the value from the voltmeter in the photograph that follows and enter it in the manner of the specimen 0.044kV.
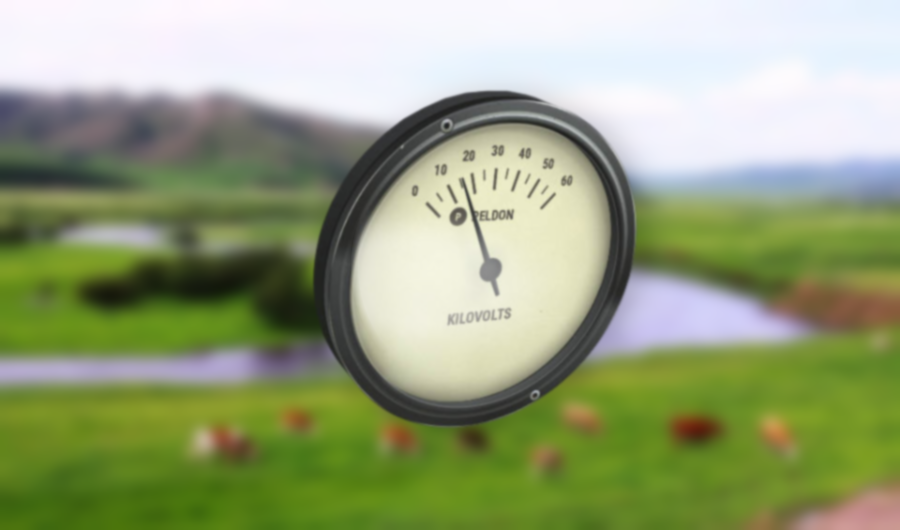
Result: 15kV
